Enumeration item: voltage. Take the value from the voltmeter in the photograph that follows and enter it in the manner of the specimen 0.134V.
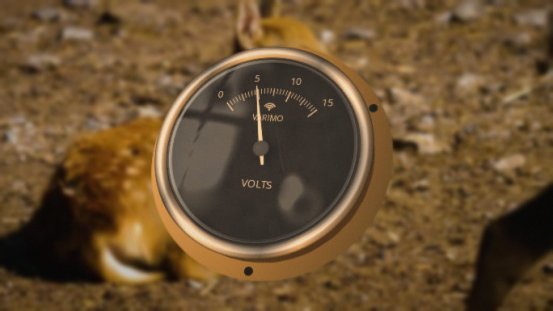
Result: 5V
